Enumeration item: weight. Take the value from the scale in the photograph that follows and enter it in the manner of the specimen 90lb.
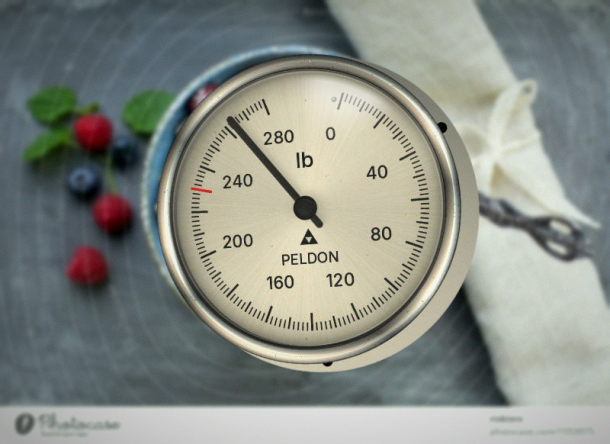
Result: 264lb
